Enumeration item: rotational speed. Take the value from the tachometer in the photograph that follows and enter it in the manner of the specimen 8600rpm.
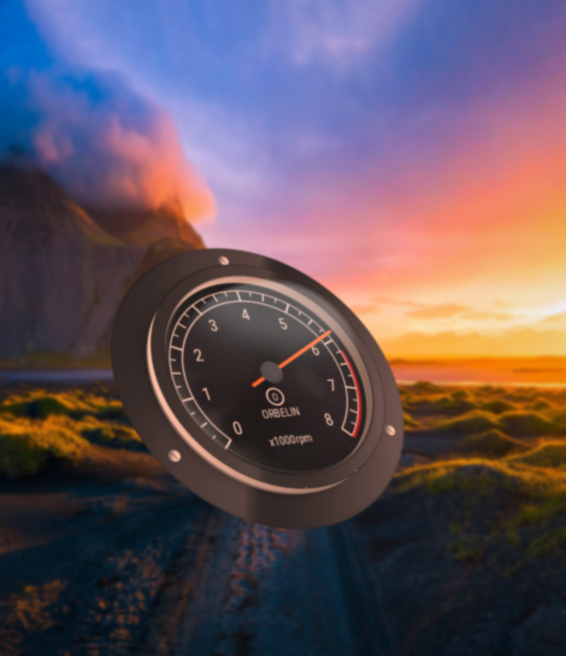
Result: 5875rpm
